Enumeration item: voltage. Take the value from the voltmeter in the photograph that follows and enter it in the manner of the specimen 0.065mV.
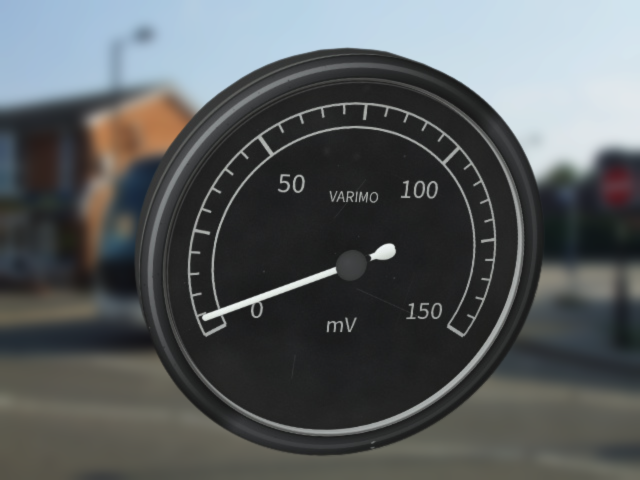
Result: 5mV
